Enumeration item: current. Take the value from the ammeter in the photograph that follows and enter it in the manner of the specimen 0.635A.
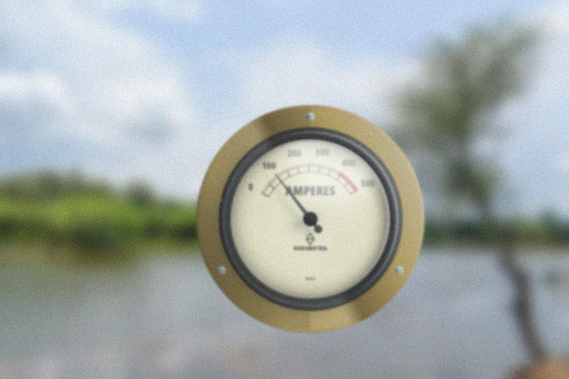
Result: 100A
